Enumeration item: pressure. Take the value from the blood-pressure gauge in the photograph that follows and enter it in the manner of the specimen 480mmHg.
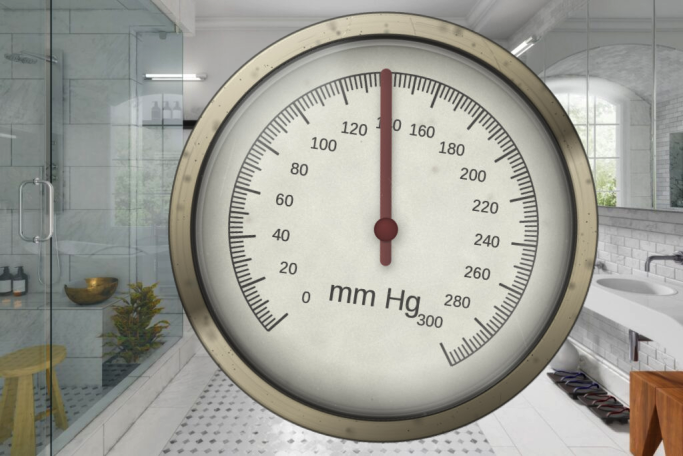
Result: 138mmHg
